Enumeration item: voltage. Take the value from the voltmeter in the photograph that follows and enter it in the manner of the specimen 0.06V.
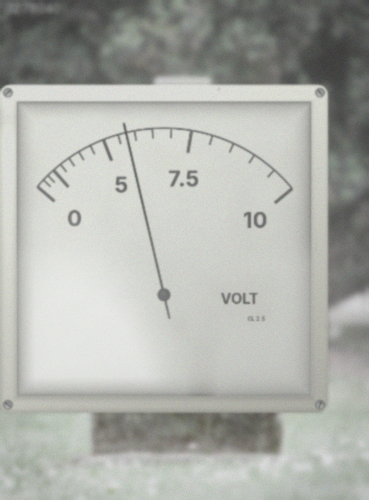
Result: 5.75V
